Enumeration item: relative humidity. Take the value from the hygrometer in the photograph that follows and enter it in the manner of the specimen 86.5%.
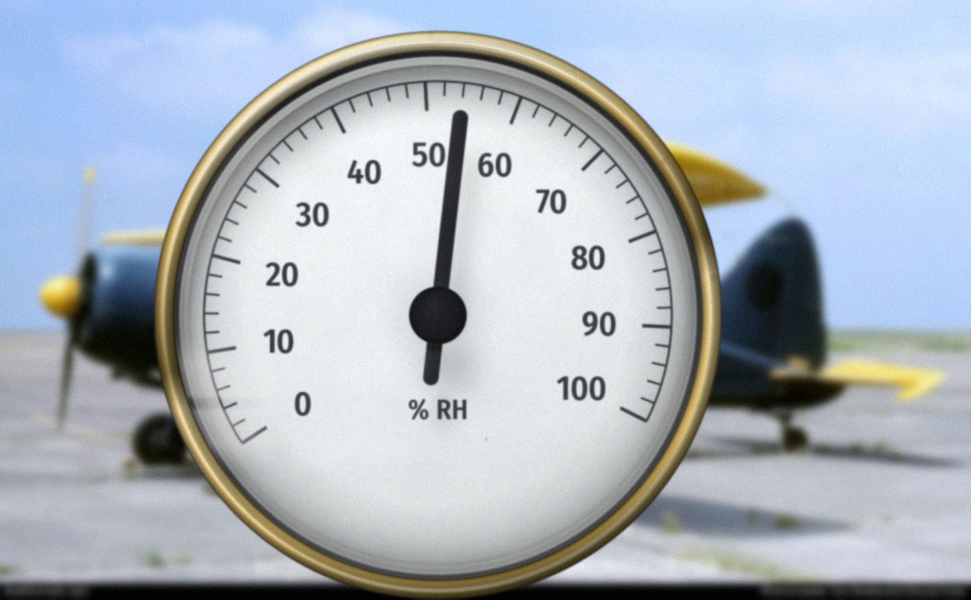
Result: 54%
